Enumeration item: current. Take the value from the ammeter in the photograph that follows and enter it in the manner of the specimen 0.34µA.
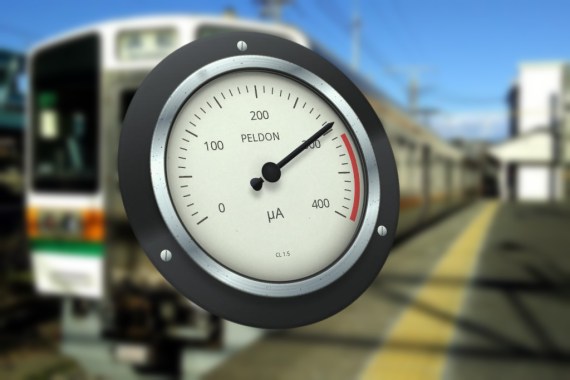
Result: 295µA
